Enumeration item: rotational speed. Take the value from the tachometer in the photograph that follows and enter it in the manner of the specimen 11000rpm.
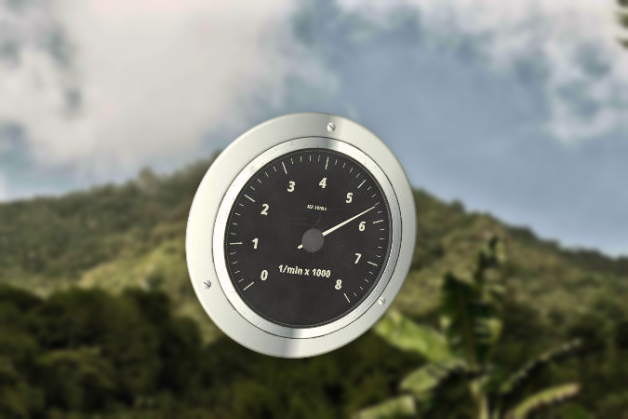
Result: 5600rpm
